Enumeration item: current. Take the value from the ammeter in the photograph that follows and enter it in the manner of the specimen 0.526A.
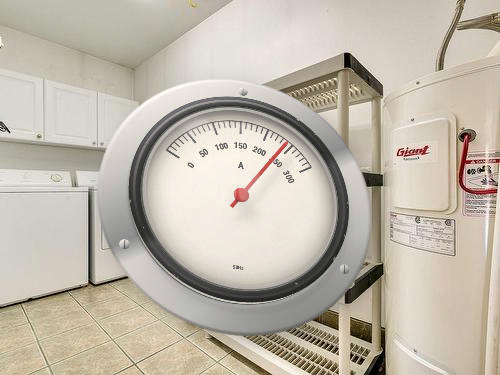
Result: 240A
